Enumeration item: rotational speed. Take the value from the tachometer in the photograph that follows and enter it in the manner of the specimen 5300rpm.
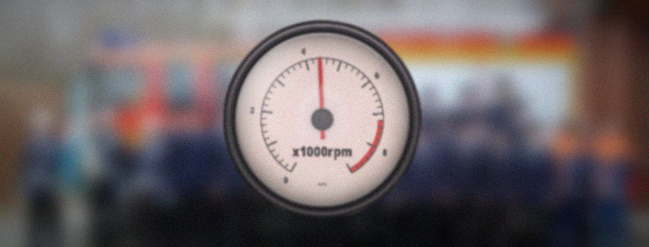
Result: 4400rpm
